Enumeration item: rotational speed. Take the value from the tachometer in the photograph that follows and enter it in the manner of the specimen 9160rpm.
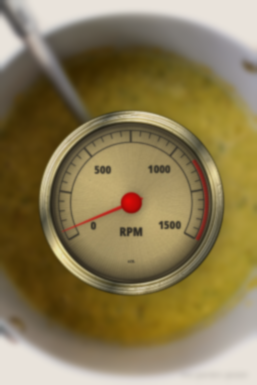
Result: 50rpm
